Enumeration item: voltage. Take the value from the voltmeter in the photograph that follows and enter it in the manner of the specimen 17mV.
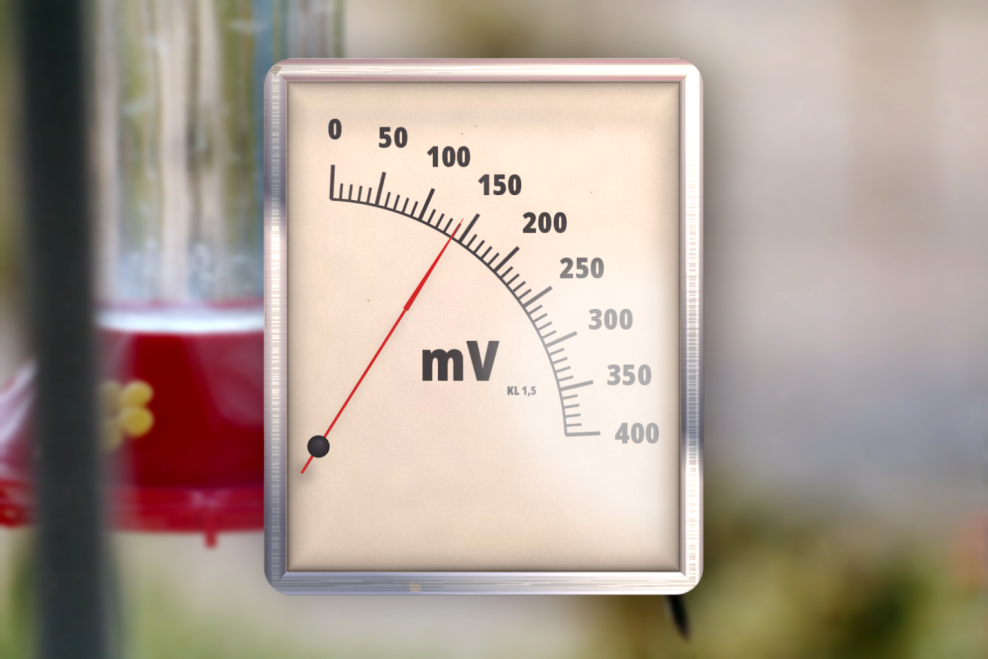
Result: 140mV
